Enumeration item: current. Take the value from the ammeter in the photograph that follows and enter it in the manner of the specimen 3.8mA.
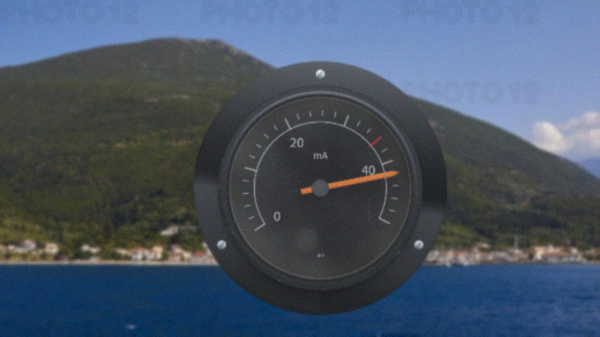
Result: 42mA
